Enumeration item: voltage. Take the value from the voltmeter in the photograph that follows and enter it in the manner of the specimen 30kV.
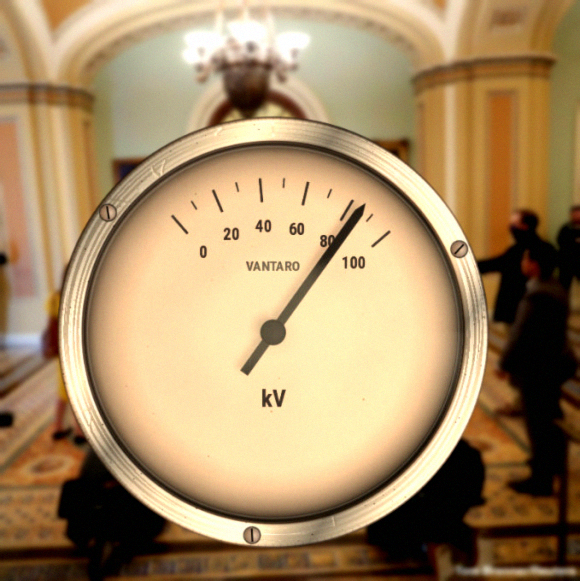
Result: 85kV
